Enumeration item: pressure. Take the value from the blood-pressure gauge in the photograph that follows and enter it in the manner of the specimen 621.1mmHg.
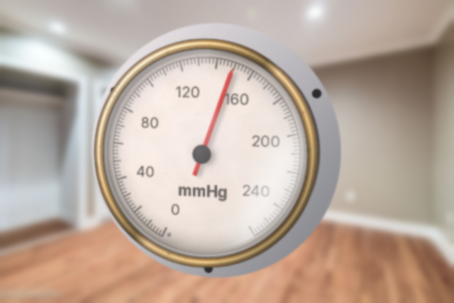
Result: 150mmHg
